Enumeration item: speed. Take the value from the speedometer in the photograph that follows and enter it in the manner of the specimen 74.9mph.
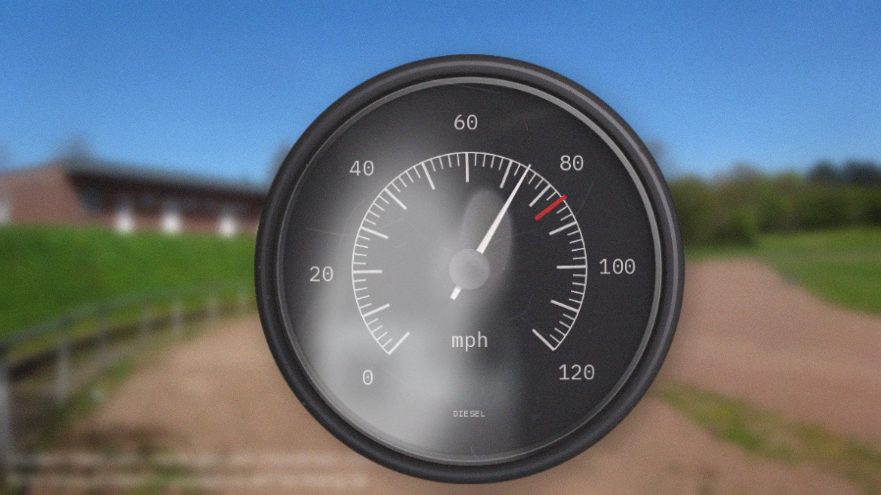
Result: 74mph
